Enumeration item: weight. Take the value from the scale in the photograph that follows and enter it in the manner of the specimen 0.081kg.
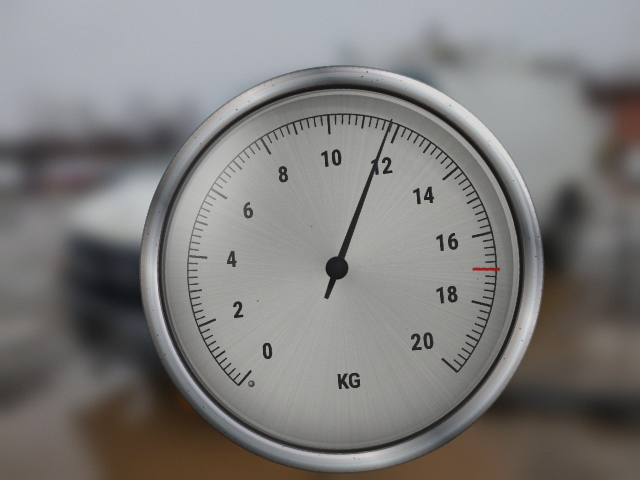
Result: 11.8kg
